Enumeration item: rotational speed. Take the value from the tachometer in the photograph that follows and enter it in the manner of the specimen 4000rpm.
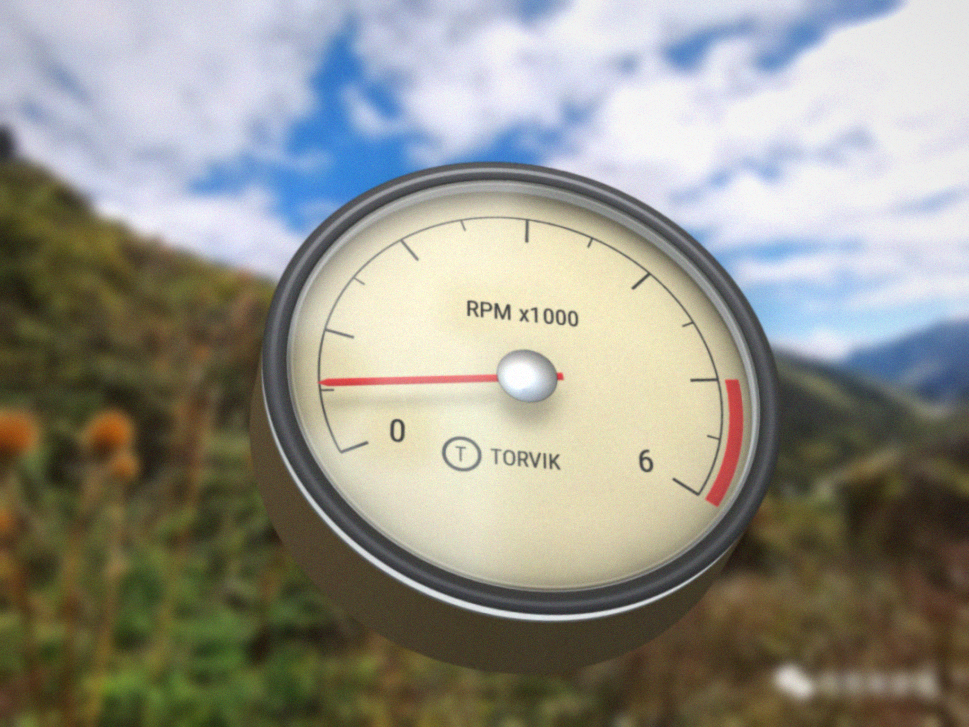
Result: 500rpm
